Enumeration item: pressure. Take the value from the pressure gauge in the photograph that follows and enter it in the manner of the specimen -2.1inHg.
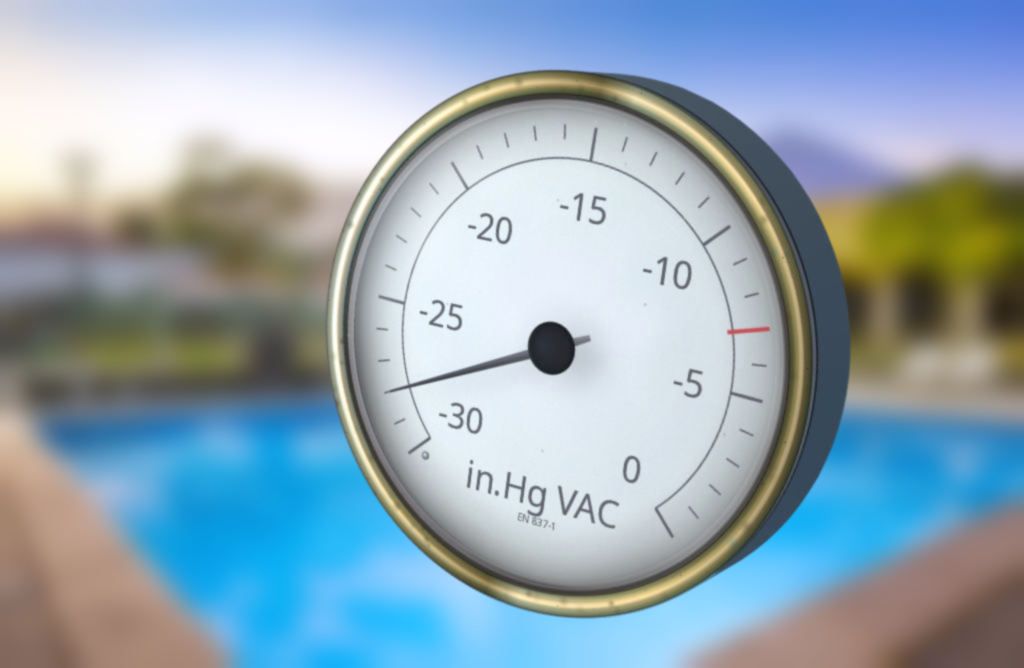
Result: -28inHg
